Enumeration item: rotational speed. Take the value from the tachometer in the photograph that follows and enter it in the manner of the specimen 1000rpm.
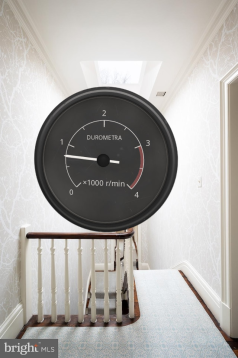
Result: 750rpm
